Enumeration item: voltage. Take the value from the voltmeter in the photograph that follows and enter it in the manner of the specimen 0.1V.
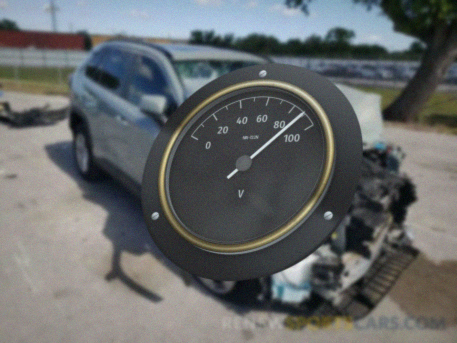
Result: 90V
